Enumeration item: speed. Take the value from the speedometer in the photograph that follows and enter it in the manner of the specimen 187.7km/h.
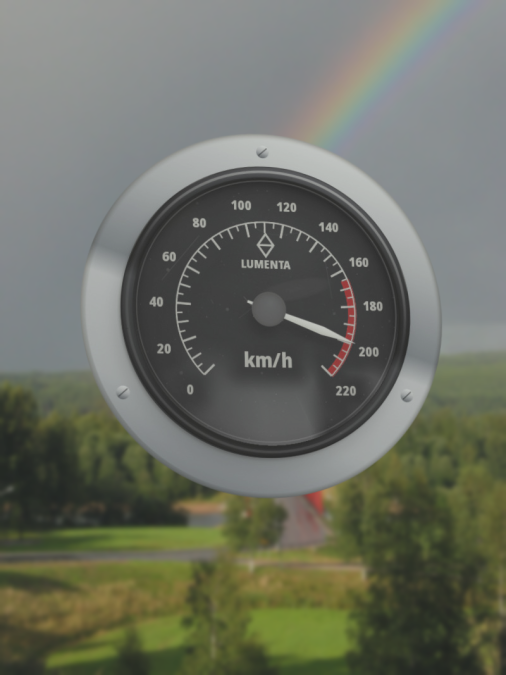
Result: 200km/h
